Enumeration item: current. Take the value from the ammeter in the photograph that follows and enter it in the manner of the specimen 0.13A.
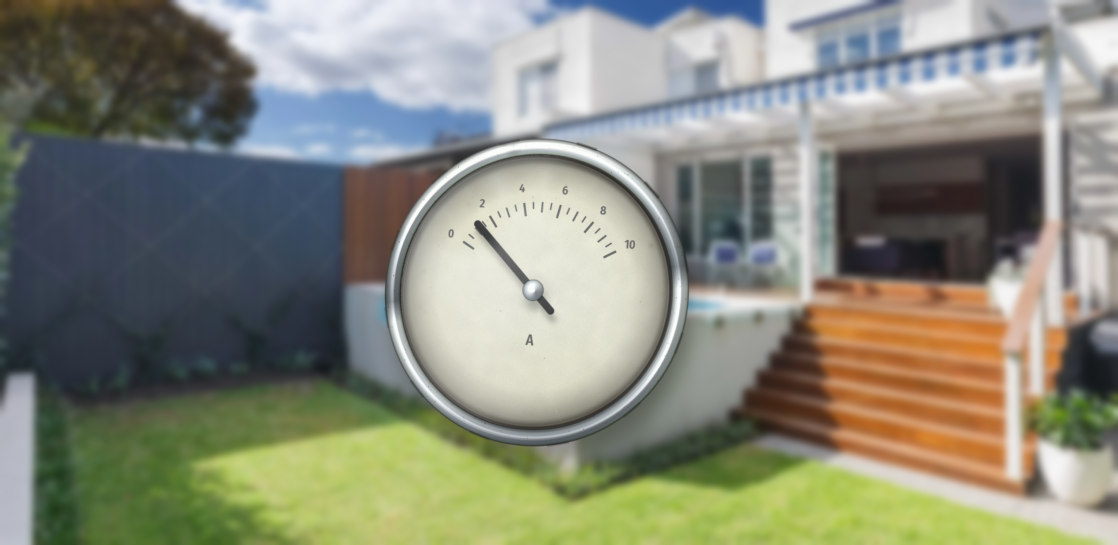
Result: 1.25A
